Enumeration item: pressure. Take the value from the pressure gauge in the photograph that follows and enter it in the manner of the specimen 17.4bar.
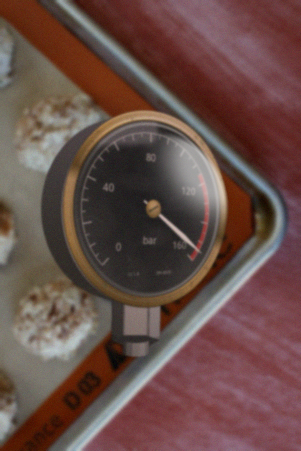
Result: 155bar
